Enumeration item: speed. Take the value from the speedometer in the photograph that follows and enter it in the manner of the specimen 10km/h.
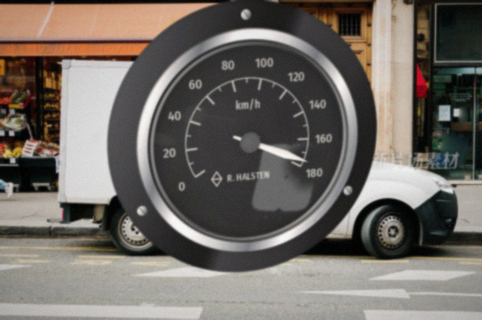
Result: 175km/h
